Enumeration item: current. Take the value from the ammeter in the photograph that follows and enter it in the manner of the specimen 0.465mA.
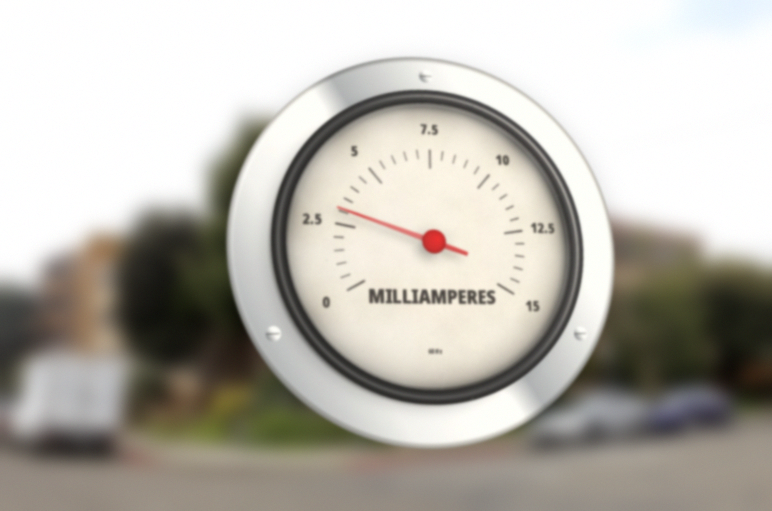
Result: 3mA
